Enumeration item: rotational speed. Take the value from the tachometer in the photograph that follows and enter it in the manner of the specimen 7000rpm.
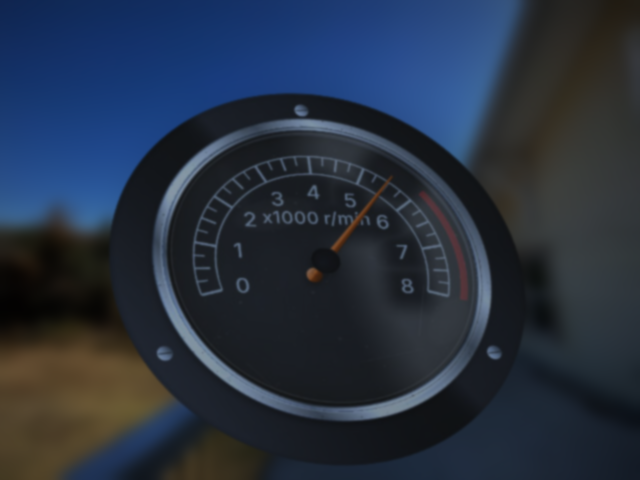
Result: 5500rpm
